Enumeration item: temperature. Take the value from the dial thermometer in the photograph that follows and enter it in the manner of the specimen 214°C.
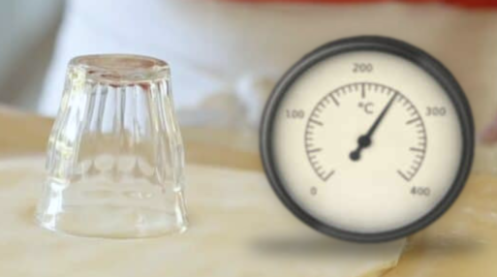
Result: 250°C
